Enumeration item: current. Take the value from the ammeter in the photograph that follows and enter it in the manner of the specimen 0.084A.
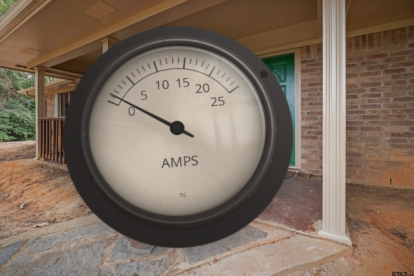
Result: 1A
